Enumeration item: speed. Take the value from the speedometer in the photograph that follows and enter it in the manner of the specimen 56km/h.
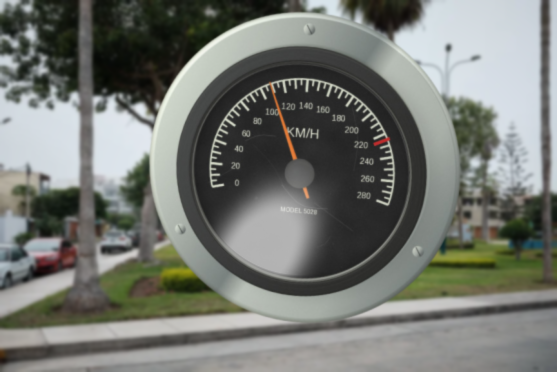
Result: 110km/h
